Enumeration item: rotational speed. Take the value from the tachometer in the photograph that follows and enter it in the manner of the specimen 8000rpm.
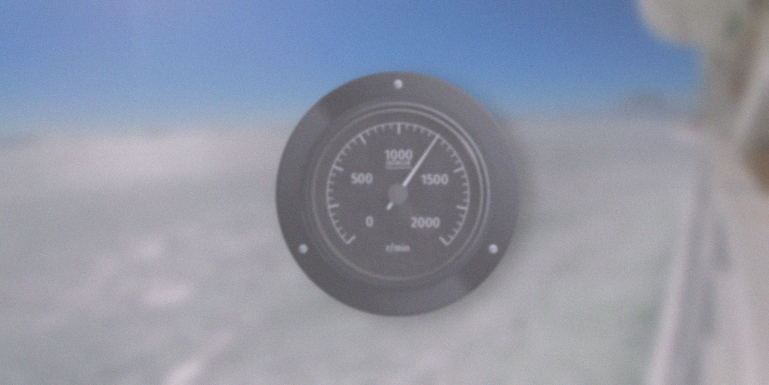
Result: 1250rpm
